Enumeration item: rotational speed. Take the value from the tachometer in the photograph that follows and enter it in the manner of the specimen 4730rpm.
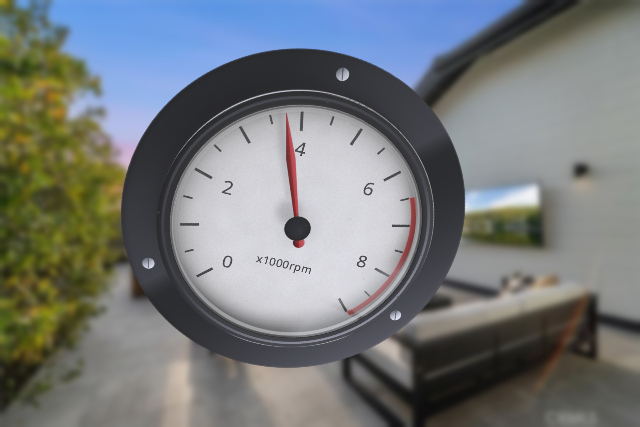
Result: 3750rpm
